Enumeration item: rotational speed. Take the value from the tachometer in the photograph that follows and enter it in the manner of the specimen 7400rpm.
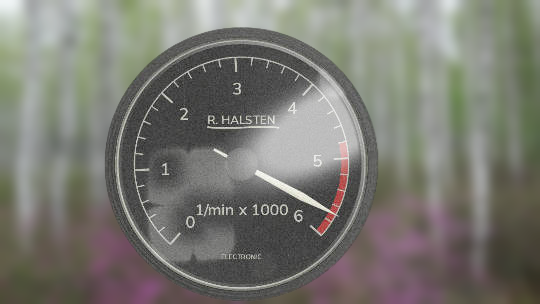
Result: 5700rpm
